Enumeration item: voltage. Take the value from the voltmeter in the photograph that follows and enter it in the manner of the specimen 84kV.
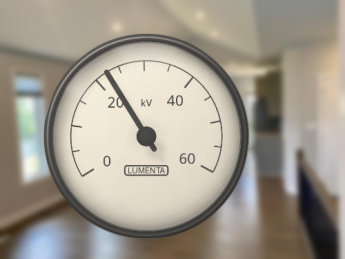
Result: 22.5kV
